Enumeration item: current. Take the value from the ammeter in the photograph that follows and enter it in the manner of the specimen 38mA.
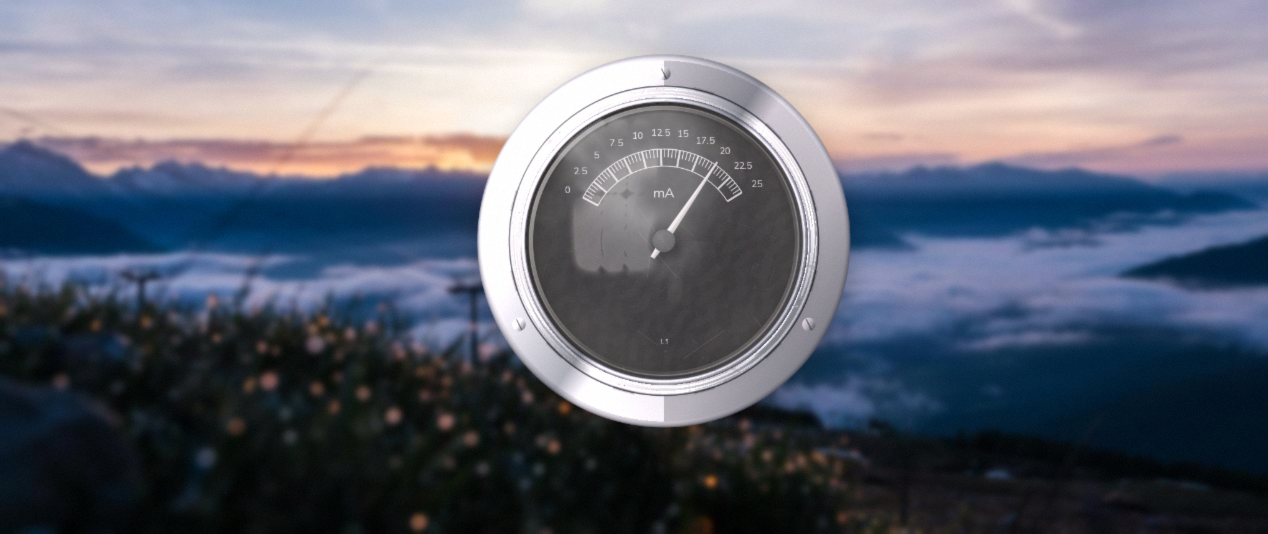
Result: 20mA
